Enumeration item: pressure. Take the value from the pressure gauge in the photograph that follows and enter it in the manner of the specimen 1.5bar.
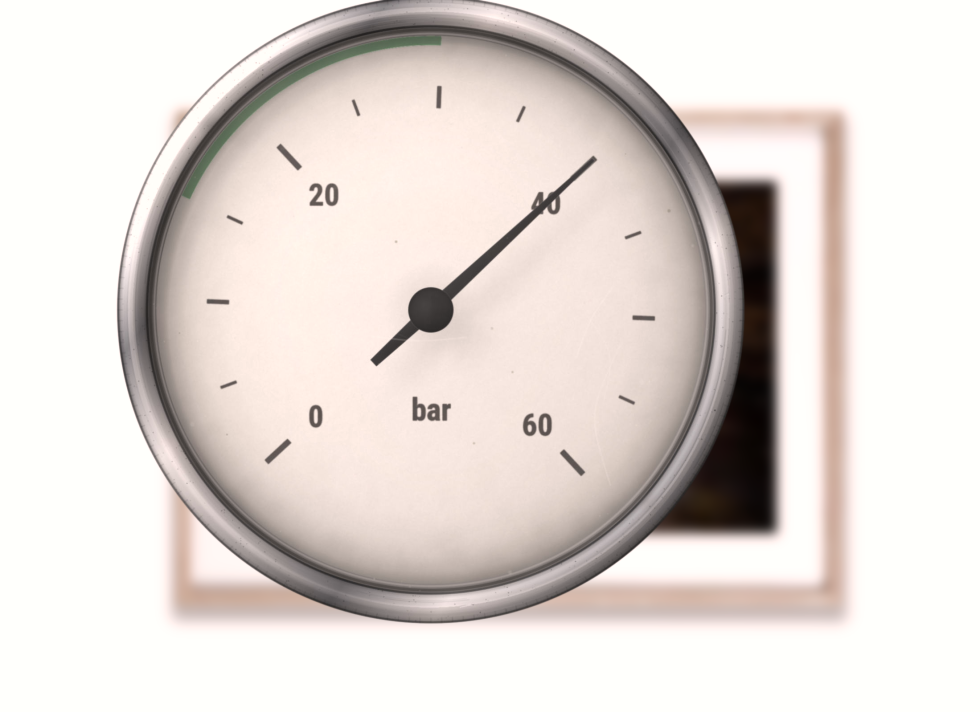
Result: 40bar
